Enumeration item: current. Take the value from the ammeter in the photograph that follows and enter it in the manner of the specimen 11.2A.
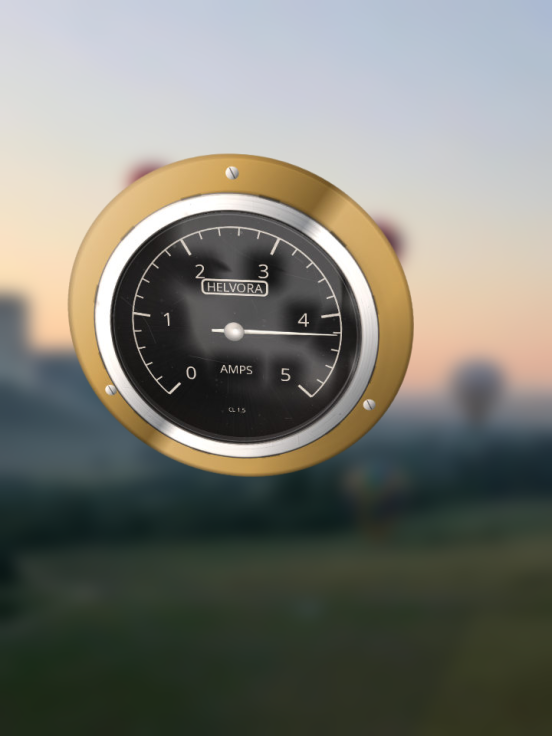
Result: 4.2A
